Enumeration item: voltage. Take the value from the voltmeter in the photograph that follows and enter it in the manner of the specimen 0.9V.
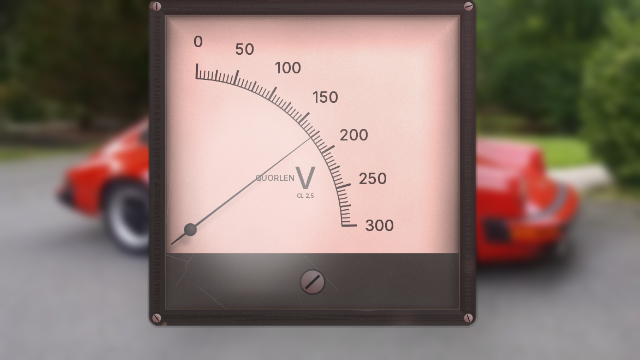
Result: 175V
